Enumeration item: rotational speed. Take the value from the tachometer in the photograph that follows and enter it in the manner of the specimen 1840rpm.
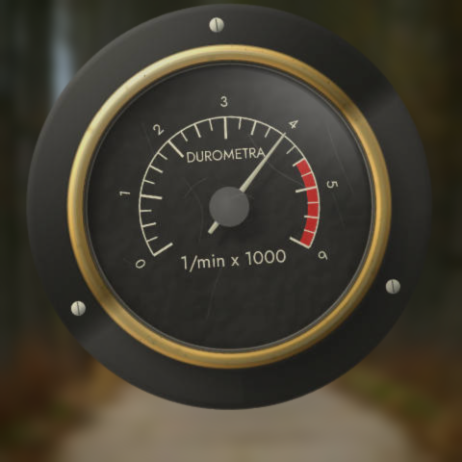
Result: 4000rpm
